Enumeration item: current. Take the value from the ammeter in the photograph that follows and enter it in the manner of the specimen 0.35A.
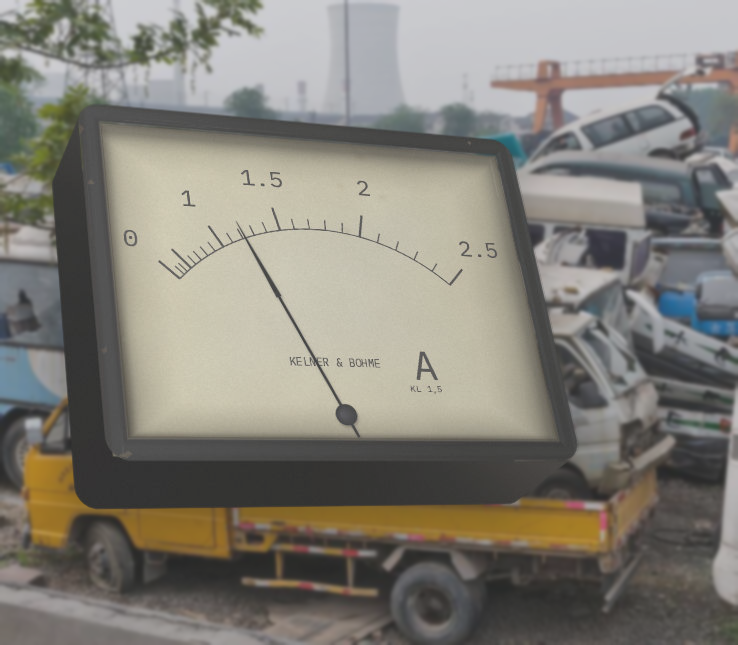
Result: 1.2A
